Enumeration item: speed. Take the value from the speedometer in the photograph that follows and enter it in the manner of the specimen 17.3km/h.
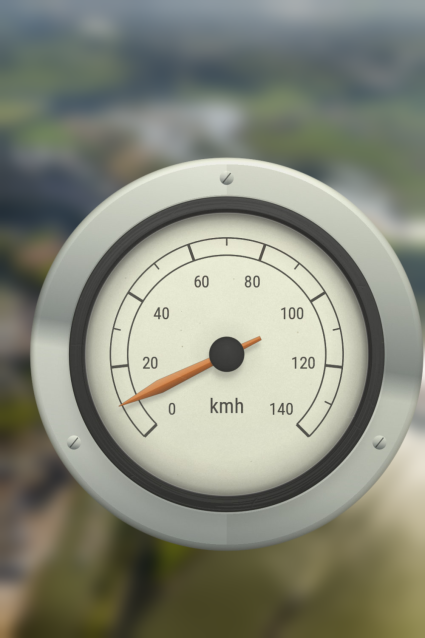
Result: 10km/h
